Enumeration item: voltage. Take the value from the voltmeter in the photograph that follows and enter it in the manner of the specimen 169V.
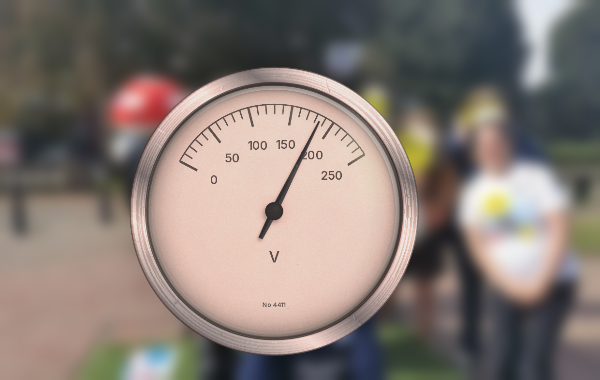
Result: 185V
